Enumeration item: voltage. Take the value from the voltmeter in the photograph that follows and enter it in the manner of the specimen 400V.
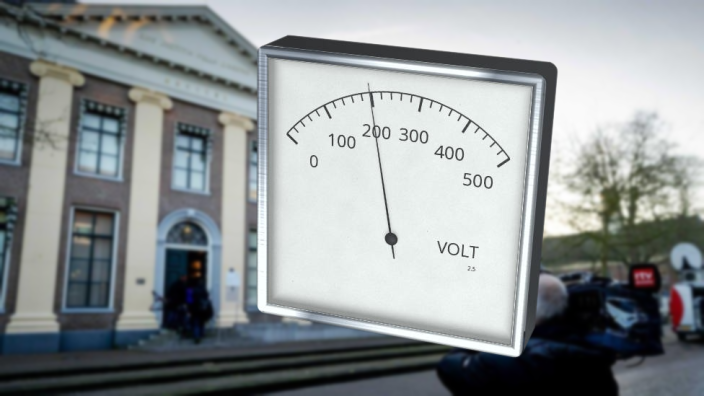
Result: 200V
